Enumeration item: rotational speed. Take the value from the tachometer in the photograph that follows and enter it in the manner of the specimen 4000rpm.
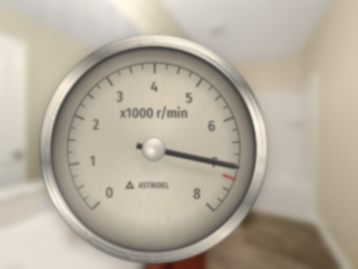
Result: 7000rpm
